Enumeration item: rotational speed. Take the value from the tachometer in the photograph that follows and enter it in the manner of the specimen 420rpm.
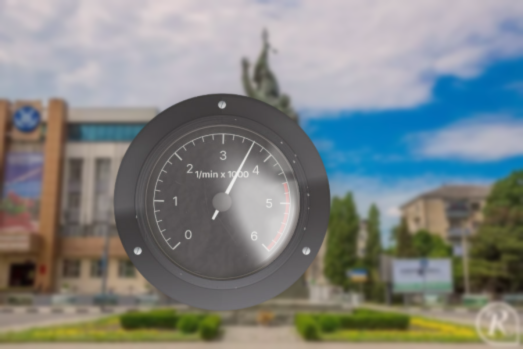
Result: 3600rpm
